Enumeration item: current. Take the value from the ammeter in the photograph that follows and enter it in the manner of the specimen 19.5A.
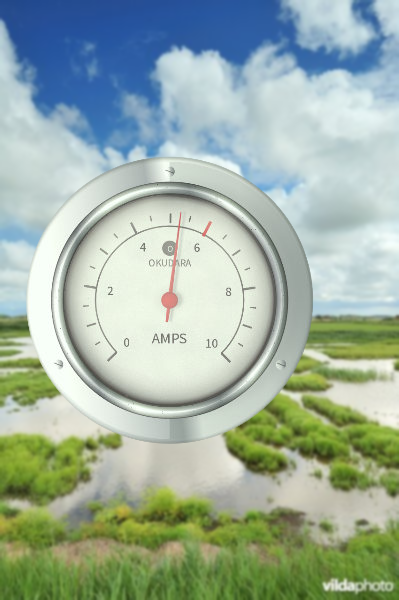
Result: 5.25A
